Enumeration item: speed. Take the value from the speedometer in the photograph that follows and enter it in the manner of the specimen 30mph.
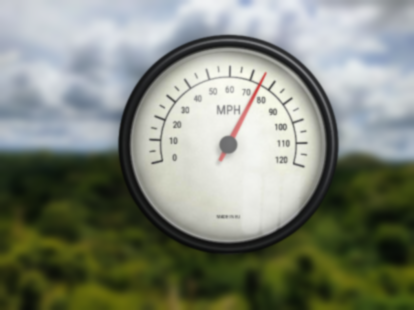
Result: 75mph
